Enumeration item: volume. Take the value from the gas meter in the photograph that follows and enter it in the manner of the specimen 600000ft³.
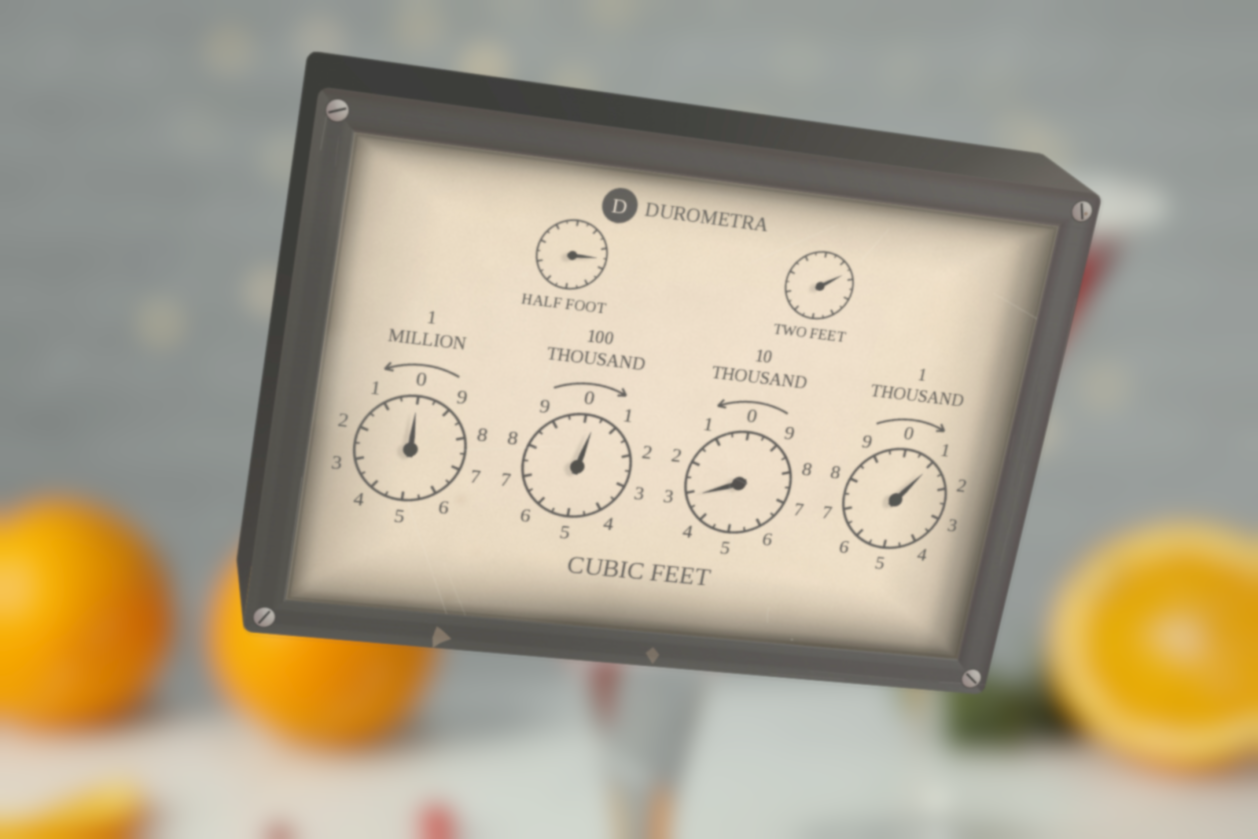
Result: 3100ft³
